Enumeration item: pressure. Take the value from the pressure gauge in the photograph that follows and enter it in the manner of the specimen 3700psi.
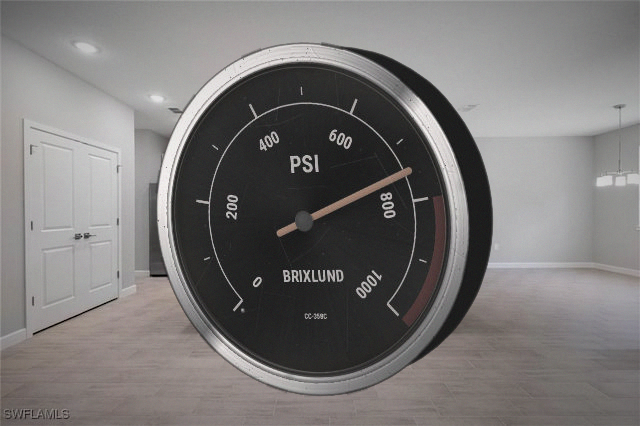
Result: 750psi
